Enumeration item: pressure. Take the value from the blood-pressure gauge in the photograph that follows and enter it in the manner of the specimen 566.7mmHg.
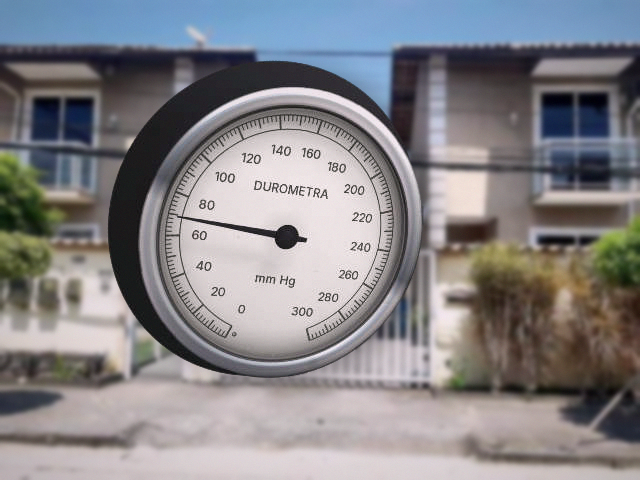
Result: 70mmHg
